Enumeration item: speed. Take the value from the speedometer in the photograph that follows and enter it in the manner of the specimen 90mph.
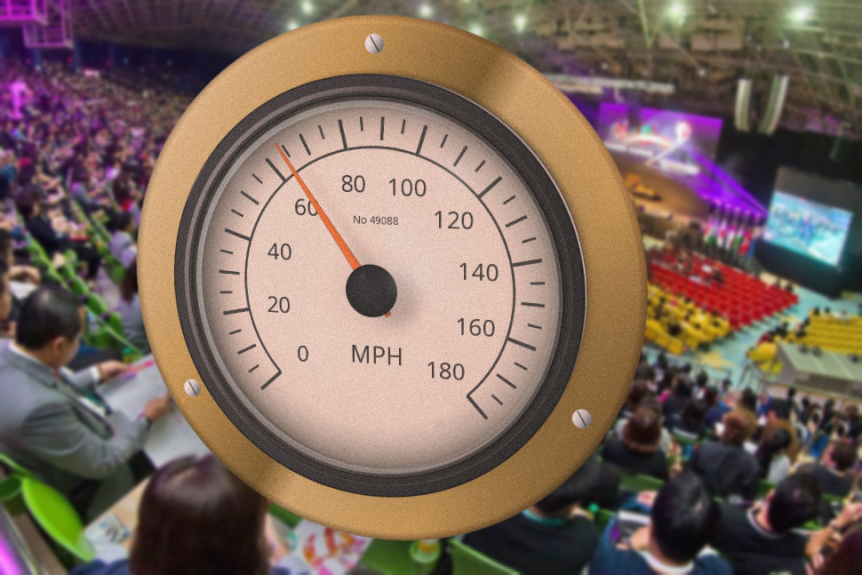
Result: 65mph
